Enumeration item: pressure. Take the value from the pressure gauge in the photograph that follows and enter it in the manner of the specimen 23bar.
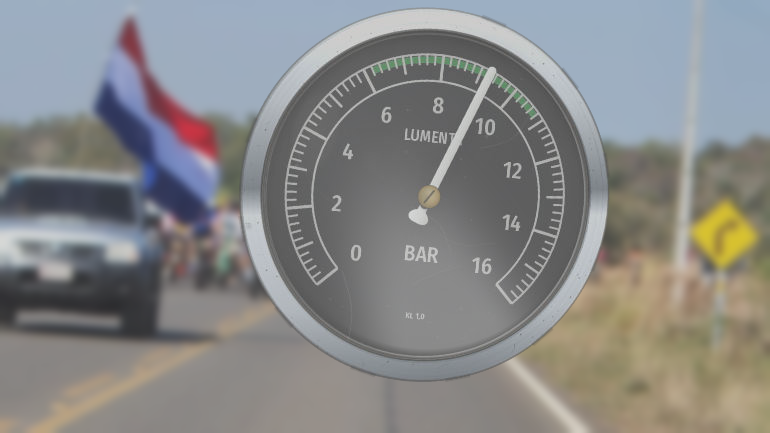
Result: 9.2bar
